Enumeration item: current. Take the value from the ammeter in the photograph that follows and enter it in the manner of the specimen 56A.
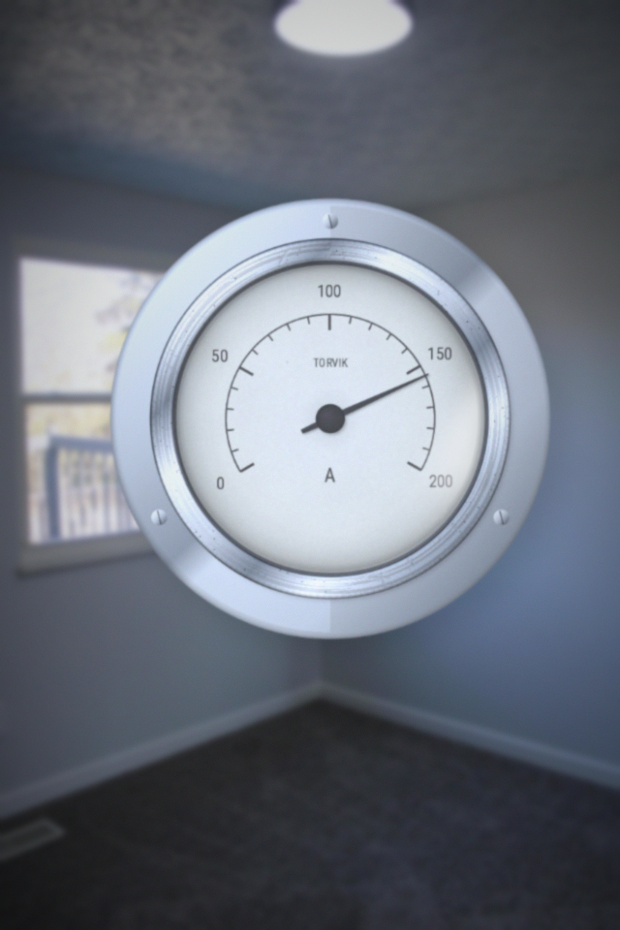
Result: 155A
